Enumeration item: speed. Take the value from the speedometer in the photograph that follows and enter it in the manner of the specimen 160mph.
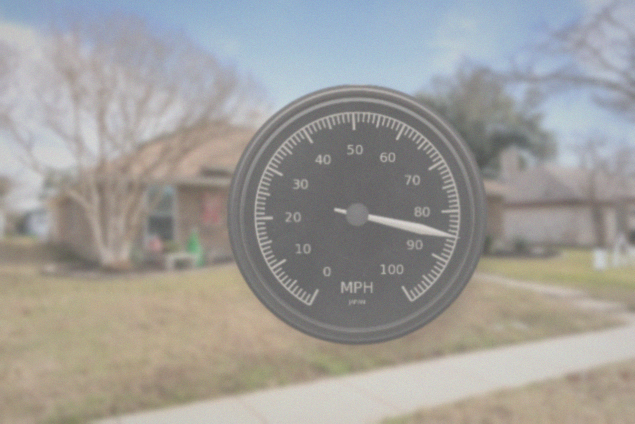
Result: 85mph
